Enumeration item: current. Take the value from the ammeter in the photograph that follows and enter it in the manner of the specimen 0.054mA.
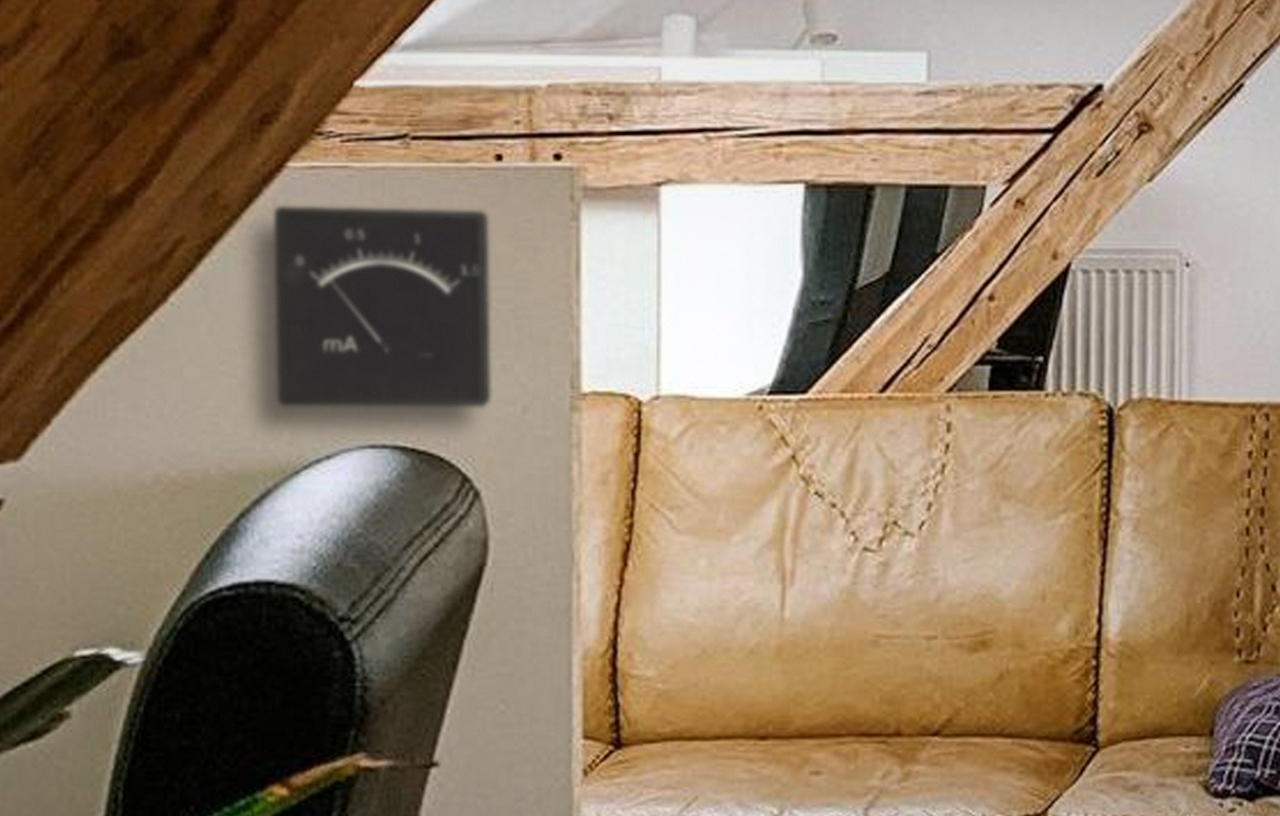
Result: 0.1mA
